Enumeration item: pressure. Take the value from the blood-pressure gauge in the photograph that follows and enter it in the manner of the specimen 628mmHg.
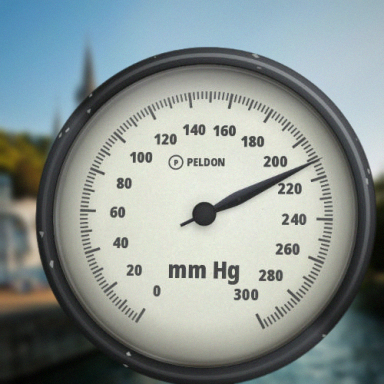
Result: 212mmHg
